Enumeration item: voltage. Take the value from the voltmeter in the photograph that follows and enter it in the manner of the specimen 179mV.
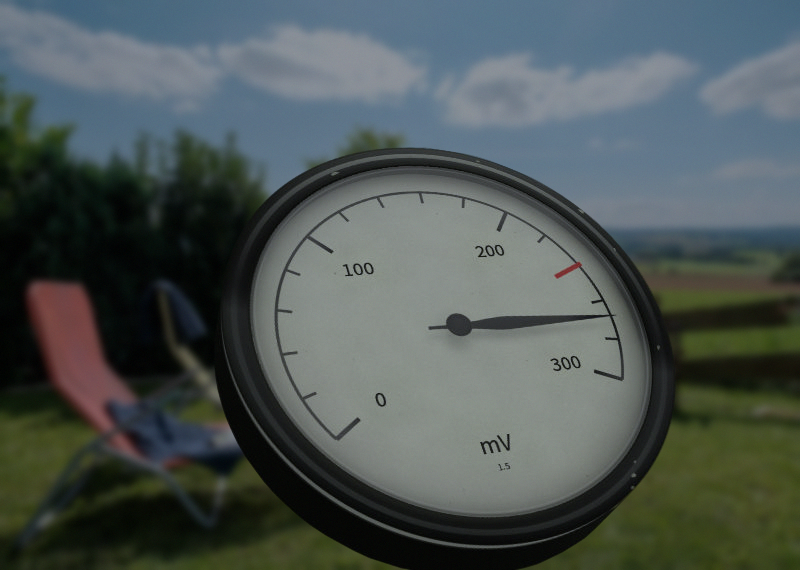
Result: 270mV
